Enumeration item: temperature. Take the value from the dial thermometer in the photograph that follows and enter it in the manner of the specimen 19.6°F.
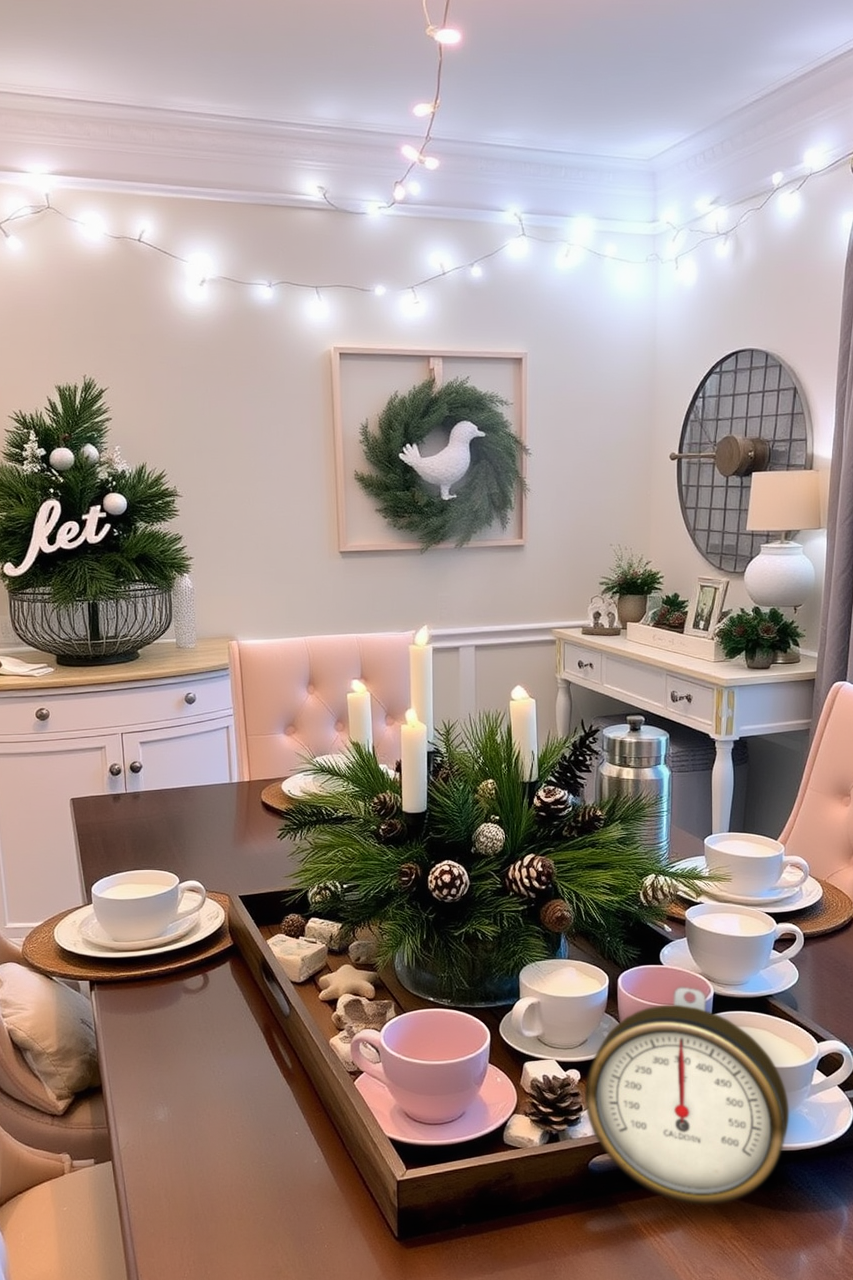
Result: 350°F
